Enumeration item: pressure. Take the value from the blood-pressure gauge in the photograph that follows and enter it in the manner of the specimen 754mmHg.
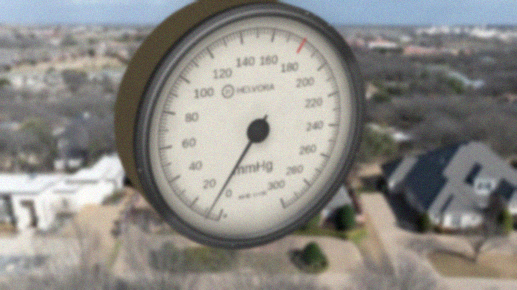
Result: 10mmHg
